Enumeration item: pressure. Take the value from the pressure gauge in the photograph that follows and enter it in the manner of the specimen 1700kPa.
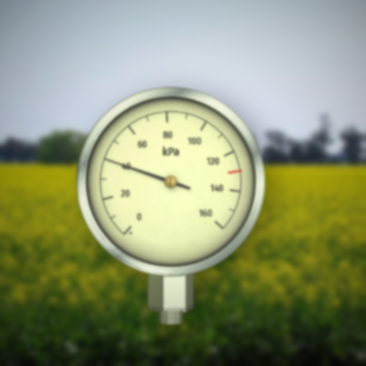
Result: 40kPa
